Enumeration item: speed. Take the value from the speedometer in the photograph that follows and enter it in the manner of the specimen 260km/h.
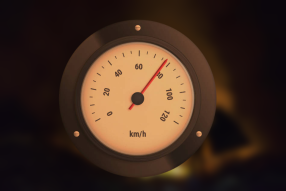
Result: 77.5km/h
